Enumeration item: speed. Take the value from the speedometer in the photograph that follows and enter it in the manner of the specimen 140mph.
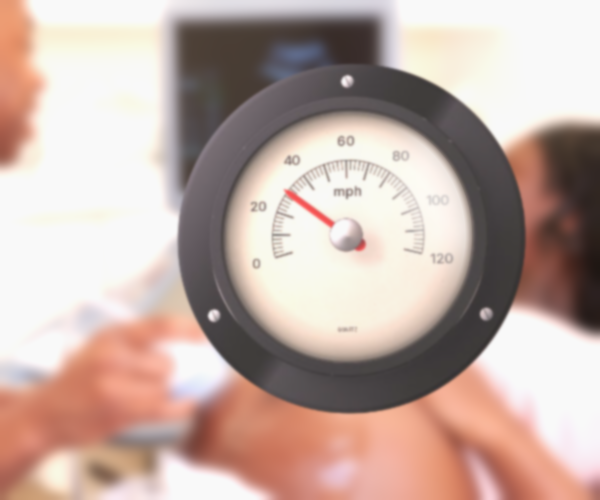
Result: 30mph
